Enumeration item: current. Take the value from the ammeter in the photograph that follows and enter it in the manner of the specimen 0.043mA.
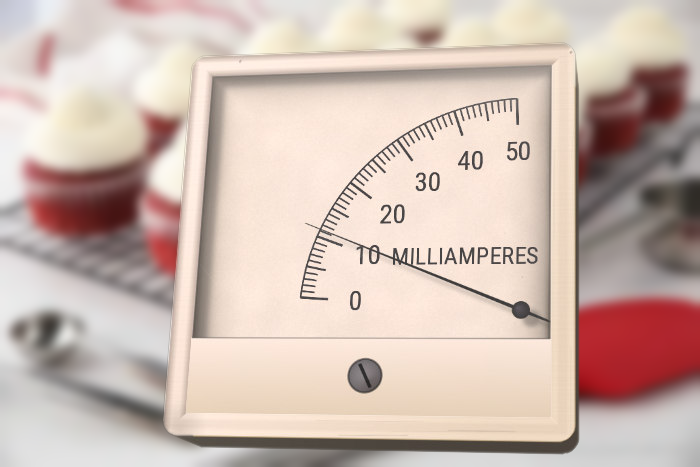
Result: 11mA
